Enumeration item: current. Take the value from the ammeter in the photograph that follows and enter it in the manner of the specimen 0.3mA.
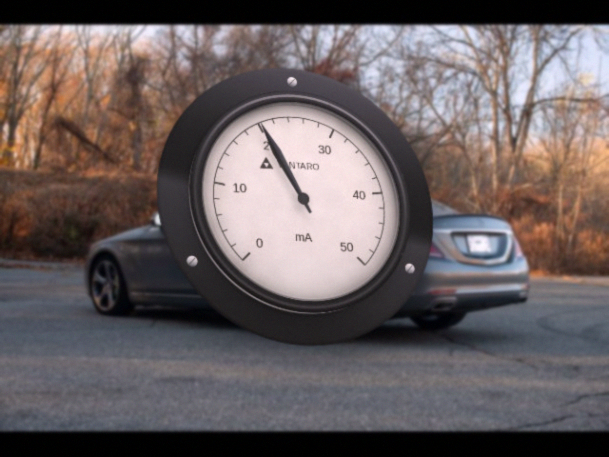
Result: 20mA
